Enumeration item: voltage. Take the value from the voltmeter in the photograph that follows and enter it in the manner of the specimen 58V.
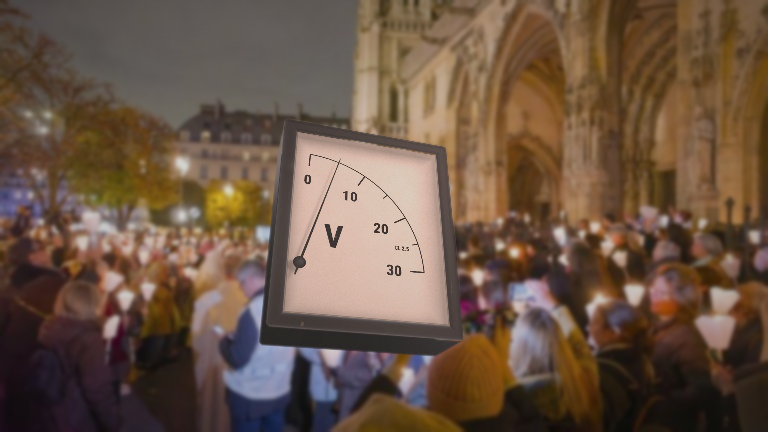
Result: 5V
